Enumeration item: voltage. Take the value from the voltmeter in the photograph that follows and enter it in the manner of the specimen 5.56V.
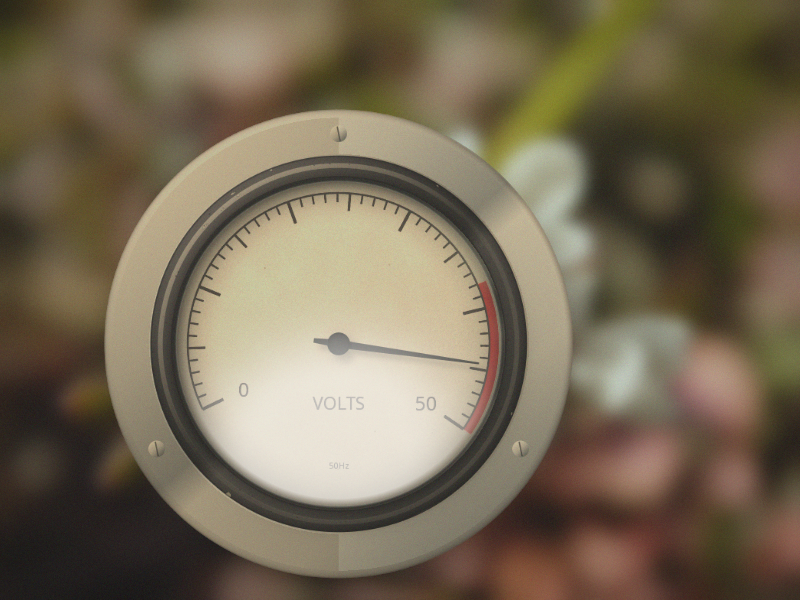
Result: 44.5V
